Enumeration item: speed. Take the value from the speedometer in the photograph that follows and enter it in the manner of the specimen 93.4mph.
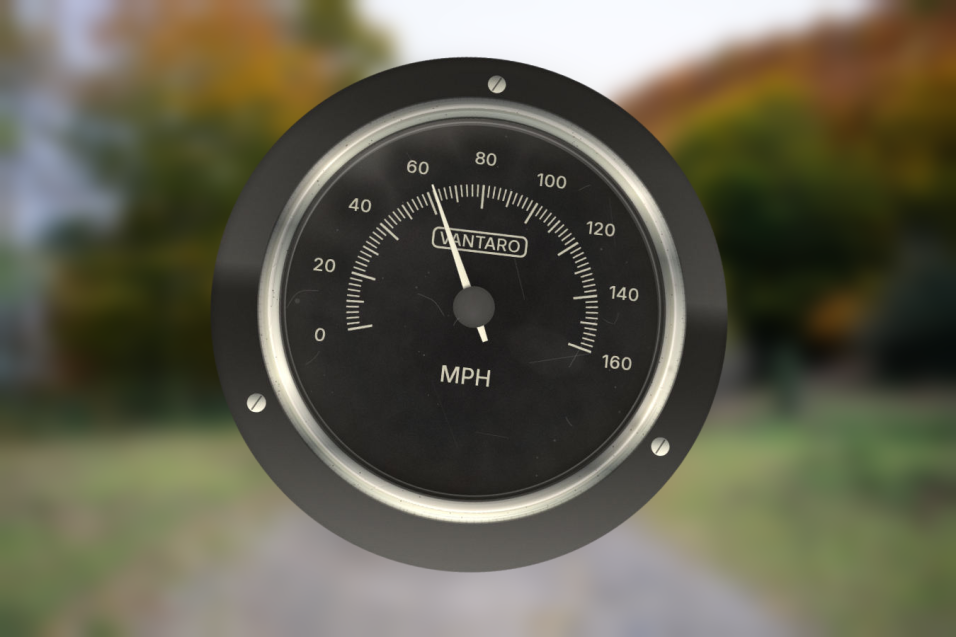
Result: 62mph
